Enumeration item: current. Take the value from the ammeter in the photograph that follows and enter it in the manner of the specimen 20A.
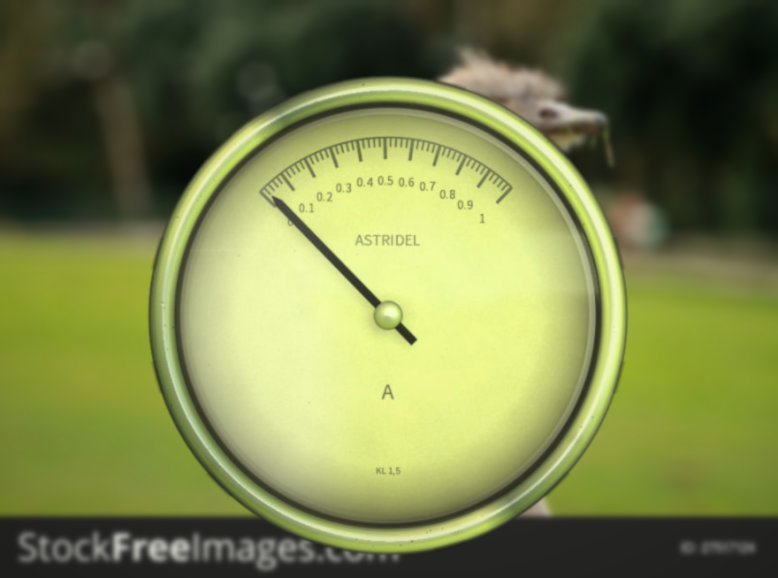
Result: 0.02A
